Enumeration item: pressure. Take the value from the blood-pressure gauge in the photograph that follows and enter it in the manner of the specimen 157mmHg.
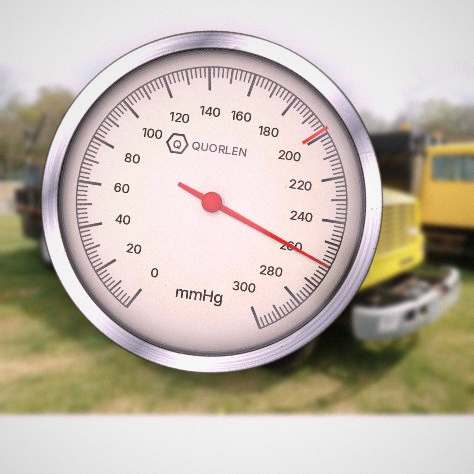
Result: 260mmHg
